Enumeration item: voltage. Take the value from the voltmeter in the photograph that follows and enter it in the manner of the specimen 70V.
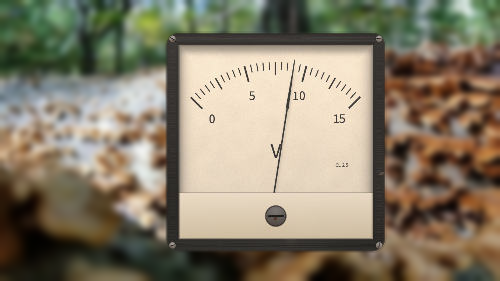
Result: 9V
